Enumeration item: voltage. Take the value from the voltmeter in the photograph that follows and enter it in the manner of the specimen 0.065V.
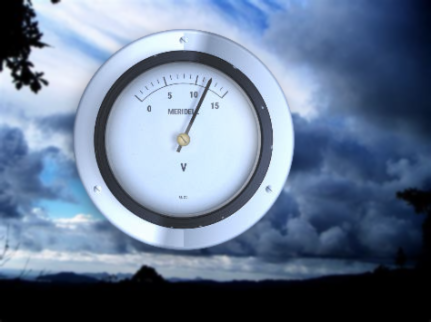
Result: 12V
